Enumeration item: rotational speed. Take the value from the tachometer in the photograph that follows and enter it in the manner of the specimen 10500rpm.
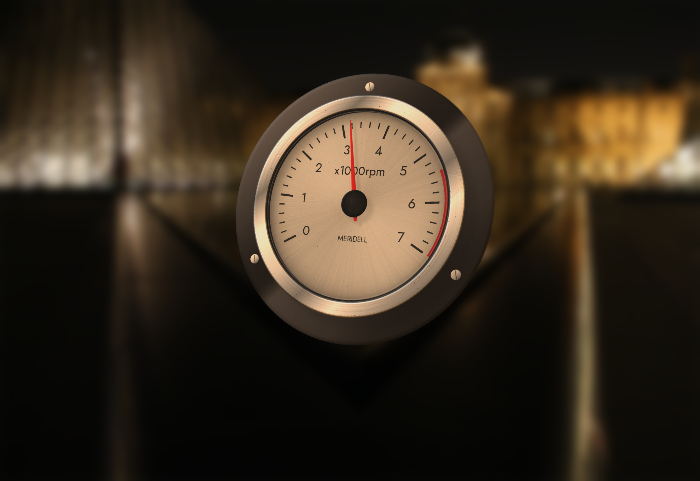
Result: 3200rpm
